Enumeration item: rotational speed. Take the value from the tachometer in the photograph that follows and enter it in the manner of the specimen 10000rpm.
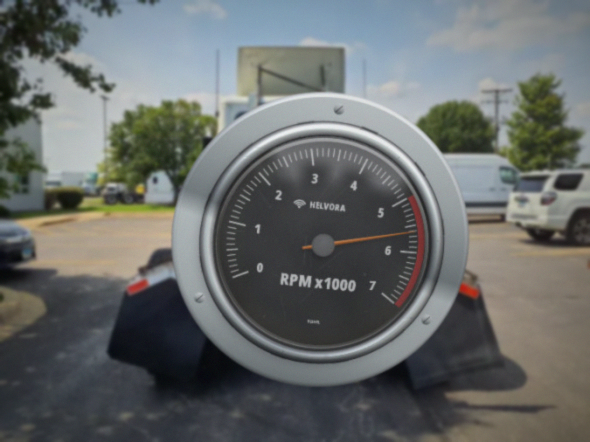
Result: 5600rpm
